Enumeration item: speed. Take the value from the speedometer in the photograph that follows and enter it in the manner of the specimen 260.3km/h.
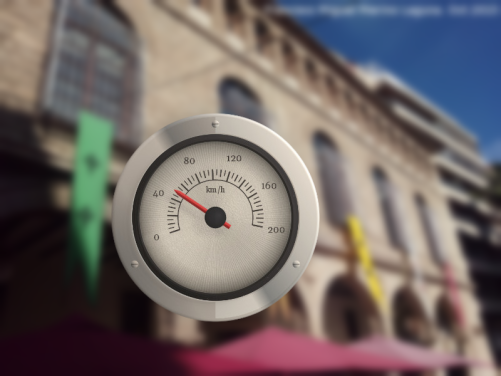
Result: 50km/h
